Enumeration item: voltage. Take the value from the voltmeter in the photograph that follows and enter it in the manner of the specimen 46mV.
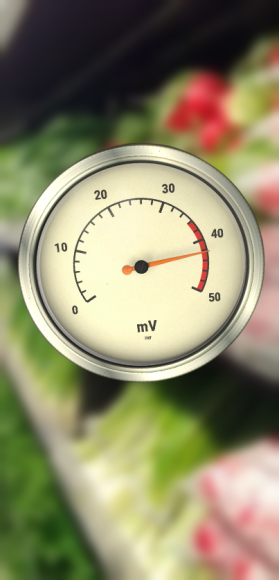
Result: 42mV
